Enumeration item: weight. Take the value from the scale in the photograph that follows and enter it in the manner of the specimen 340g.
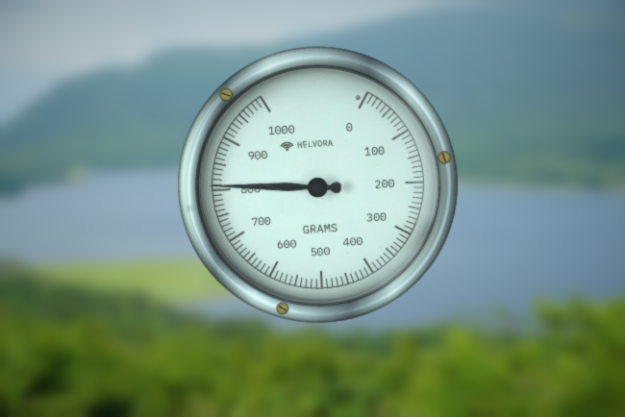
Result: 810g
